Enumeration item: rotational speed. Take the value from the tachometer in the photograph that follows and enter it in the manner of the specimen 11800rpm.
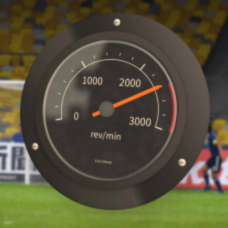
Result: 2400rpm
